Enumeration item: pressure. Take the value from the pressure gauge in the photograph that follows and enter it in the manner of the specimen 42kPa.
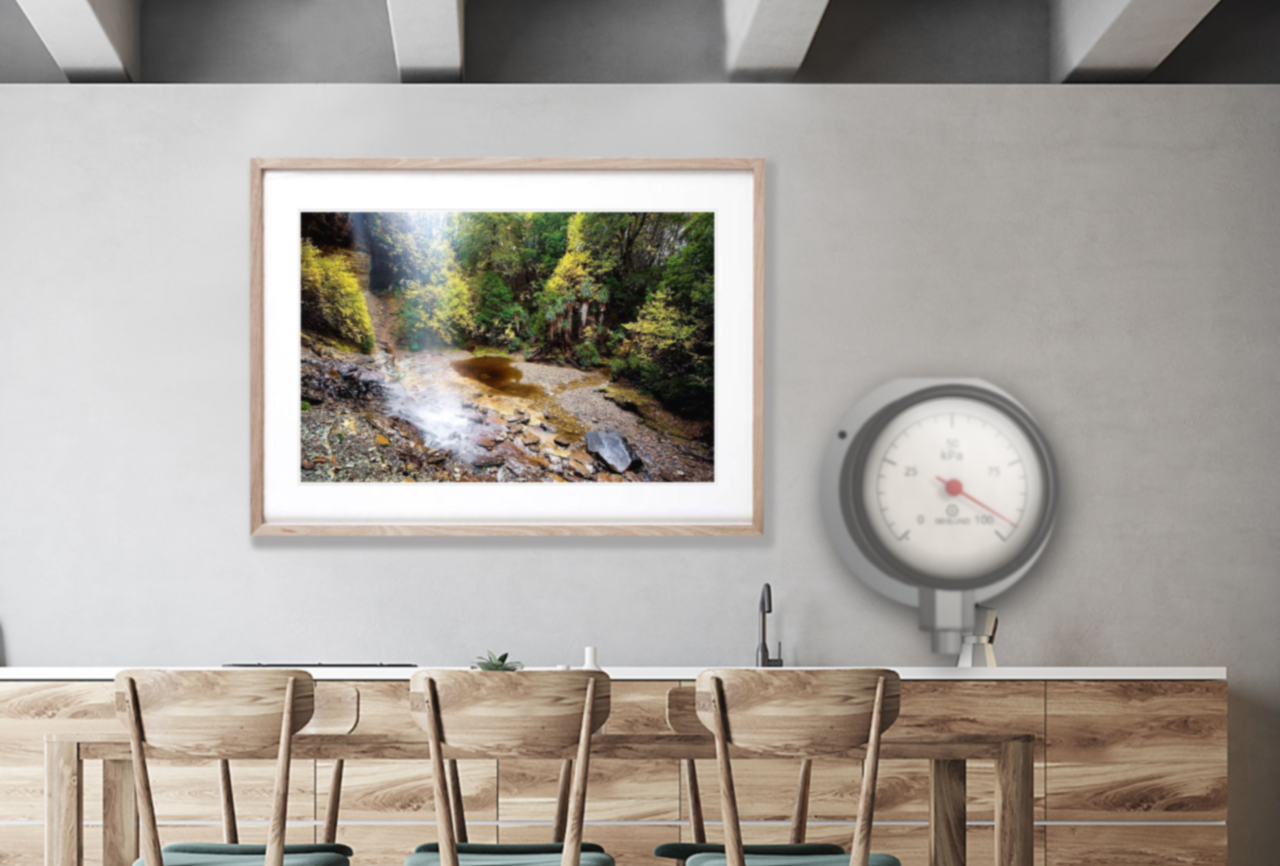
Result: 95kPa
